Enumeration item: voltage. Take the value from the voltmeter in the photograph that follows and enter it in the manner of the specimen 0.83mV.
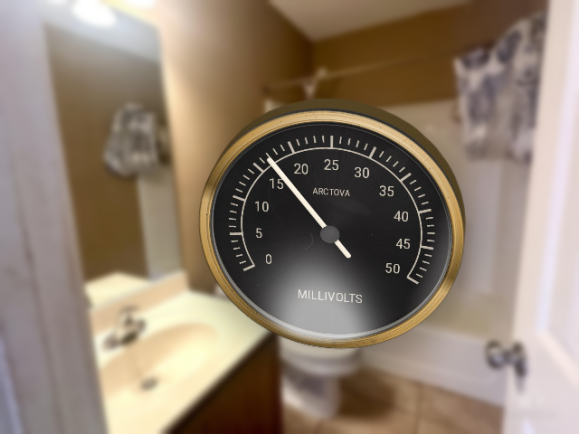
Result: 17mV
